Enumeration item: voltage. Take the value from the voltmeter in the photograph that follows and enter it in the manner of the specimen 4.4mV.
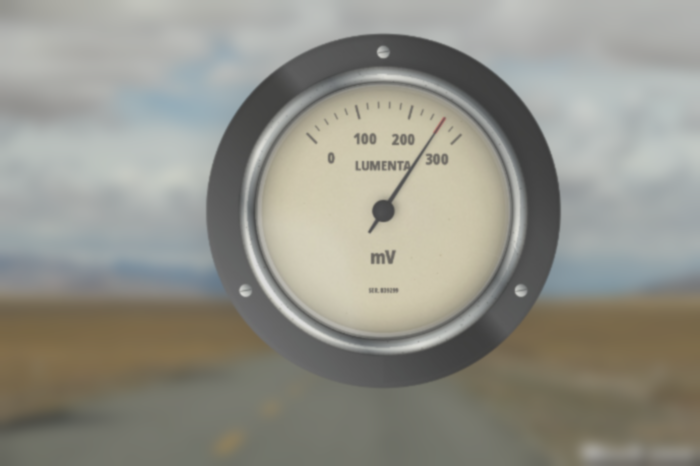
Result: 260mV
